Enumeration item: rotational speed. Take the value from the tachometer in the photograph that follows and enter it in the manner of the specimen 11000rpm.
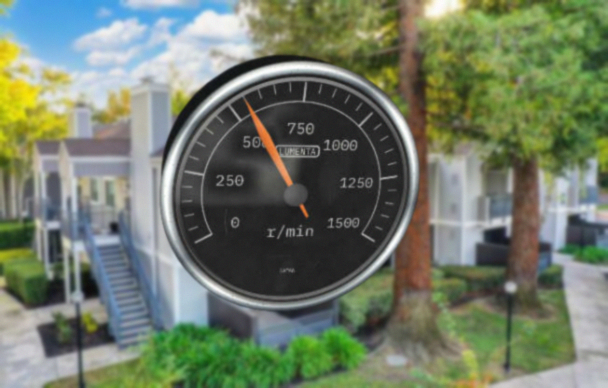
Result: 550rpm
